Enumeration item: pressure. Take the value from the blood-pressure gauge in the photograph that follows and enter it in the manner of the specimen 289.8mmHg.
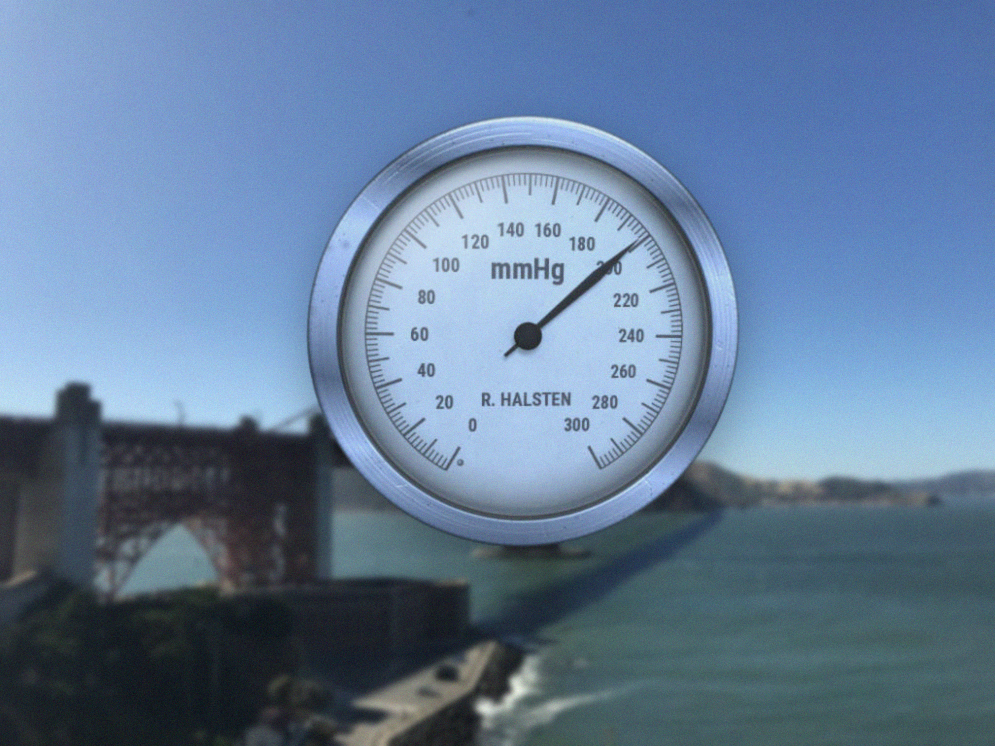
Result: 198mmHg
